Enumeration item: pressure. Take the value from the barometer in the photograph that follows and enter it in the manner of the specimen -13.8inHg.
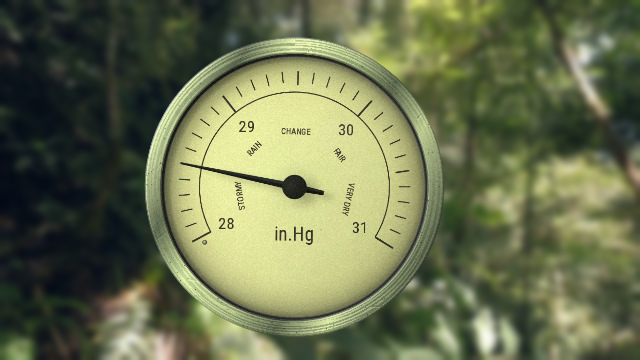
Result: 28.5inHg
